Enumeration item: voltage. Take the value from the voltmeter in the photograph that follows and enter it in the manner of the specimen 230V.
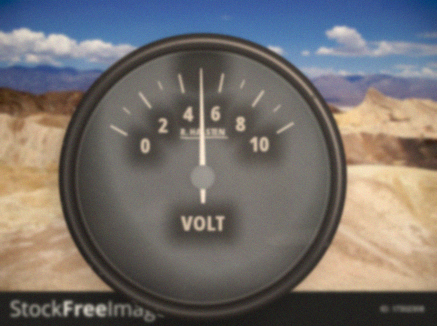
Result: 5V
